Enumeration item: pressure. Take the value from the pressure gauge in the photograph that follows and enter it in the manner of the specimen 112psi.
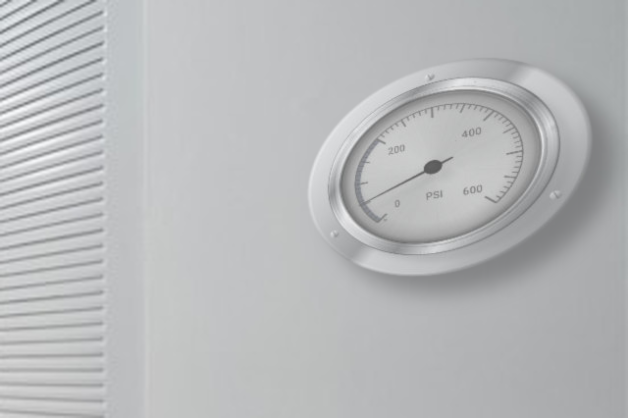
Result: 50psi
